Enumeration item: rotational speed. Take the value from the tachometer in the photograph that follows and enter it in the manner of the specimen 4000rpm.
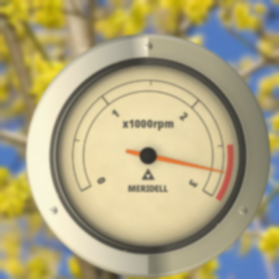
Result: 2750rpm
